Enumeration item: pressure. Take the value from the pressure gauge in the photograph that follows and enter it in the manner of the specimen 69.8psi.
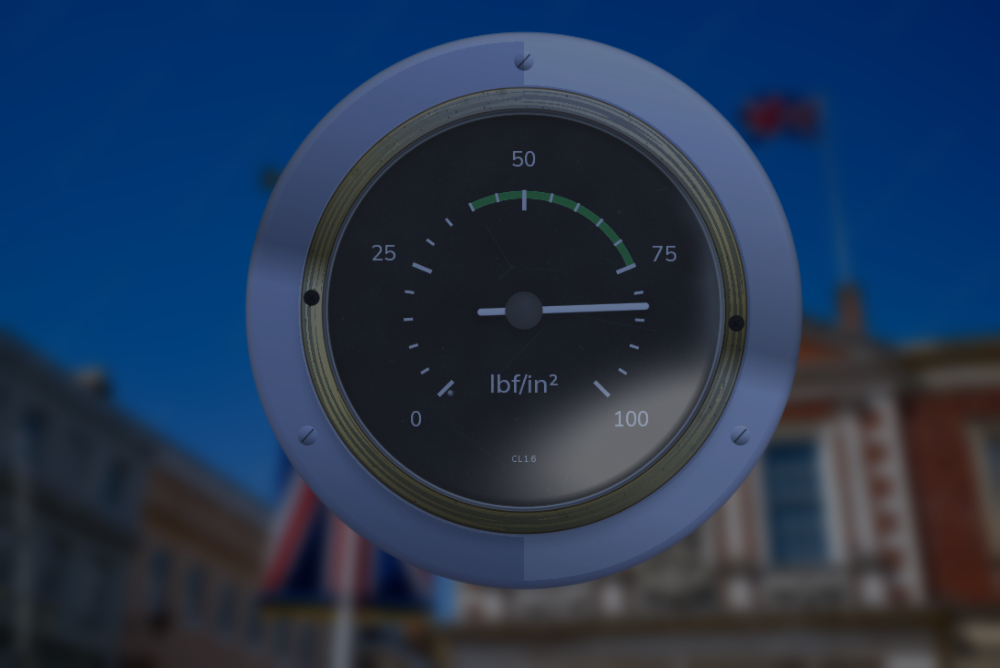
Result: 82.5psi
